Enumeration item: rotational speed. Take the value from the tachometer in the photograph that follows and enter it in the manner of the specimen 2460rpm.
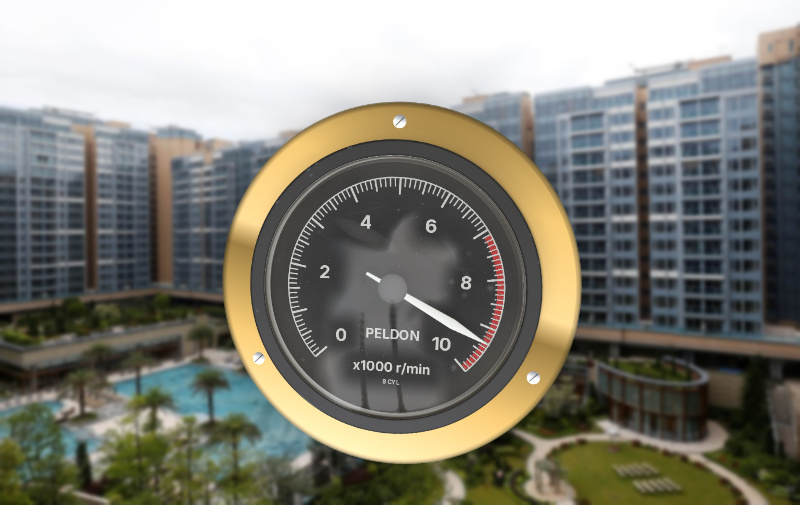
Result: 9300rpm
